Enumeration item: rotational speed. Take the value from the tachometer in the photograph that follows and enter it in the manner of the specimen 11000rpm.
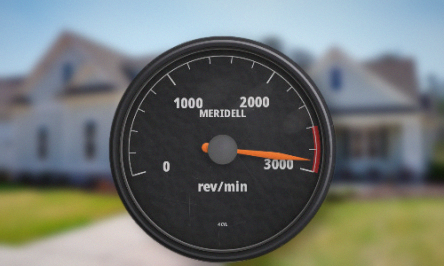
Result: 2900rpm
